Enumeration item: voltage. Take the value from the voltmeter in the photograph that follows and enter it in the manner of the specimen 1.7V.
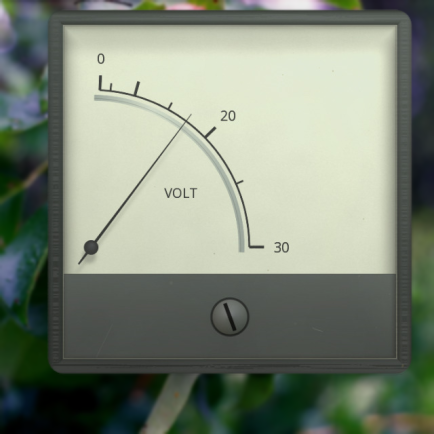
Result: 17.5V
